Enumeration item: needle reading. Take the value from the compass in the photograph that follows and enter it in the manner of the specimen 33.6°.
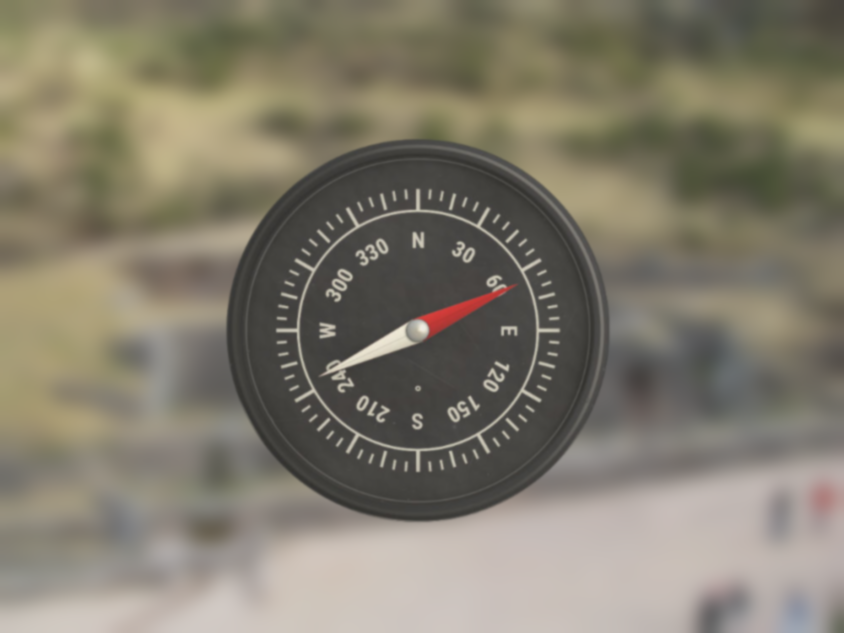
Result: 65°
